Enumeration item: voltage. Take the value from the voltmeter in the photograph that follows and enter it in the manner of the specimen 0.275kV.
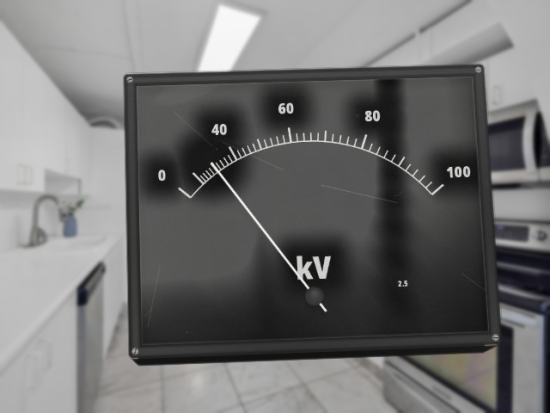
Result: 30kV
